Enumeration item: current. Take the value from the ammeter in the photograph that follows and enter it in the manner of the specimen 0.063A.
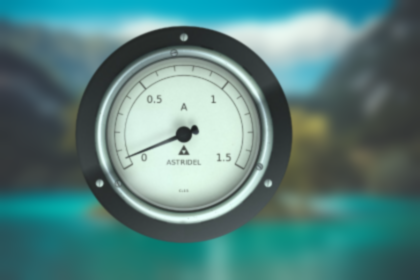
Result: 0.05A
